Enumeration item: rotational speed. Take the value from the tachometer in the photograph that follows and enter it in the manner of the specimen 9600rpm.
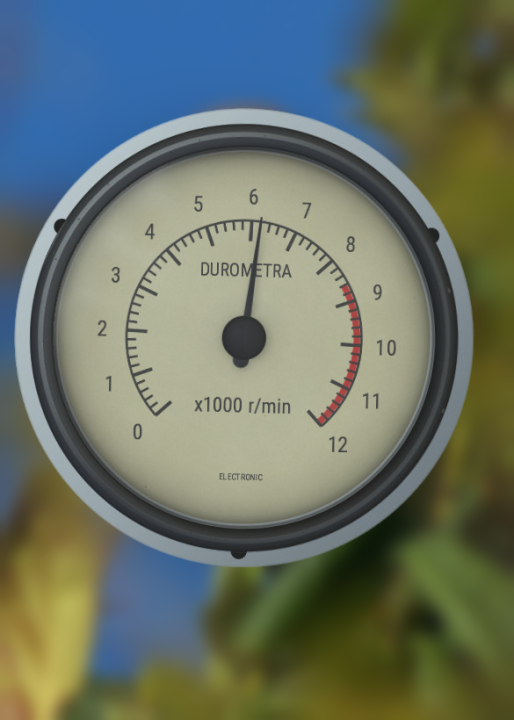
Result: 6200rpm
